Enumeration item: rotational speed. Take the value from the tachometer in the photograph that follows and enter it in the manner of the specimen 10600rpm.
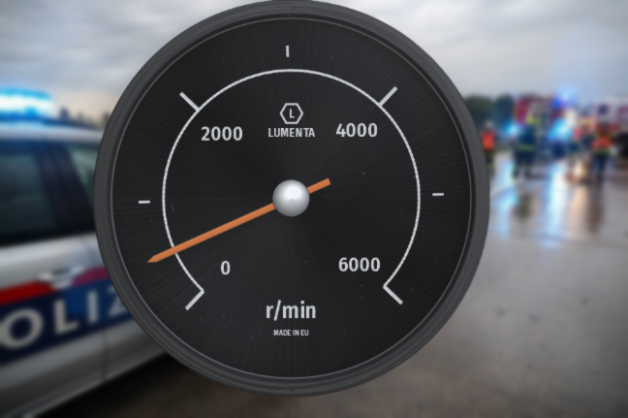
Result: 500rpm
